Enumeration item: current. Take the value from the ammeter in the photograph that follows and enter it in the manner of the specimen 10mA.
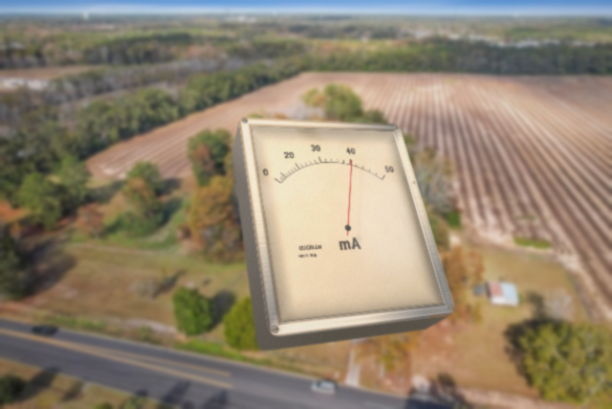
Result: 40mA
